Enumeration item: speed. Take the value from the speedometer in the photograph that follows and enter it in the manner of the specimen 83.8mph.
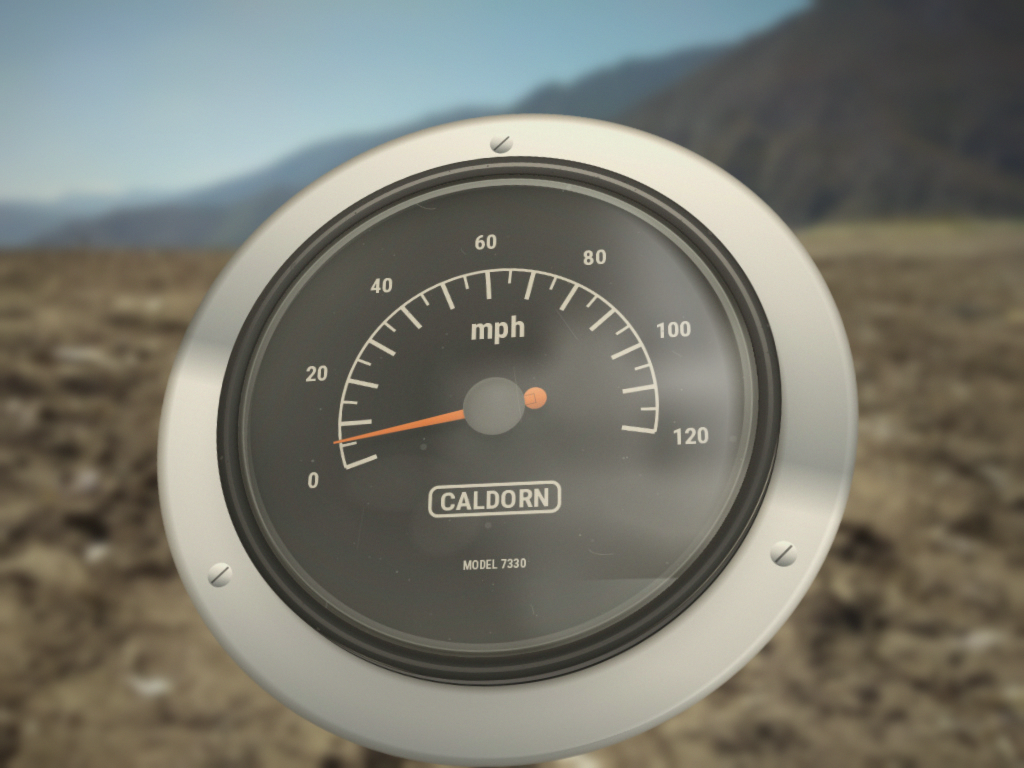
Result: 5mph
